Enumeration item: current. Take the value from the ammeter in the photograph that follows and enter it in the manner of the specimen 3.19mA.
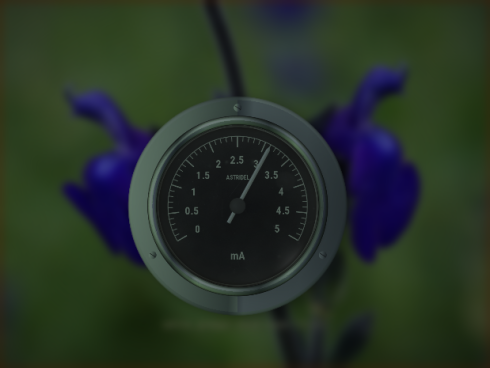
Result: 3.1mA
